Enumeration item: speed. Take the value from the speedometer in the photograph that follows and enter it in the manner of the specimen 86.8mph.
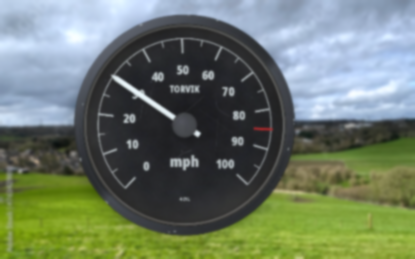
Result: 30mph
